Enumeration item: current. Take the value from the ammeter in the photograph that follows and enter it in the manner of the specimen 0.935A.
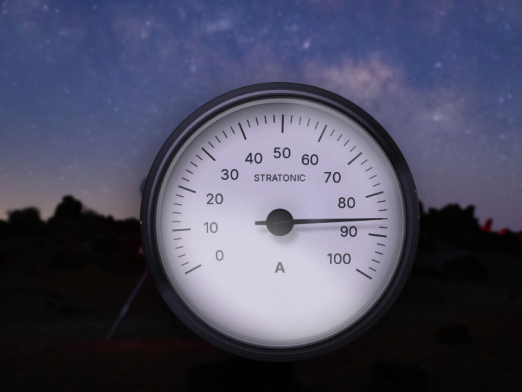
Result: 86A
